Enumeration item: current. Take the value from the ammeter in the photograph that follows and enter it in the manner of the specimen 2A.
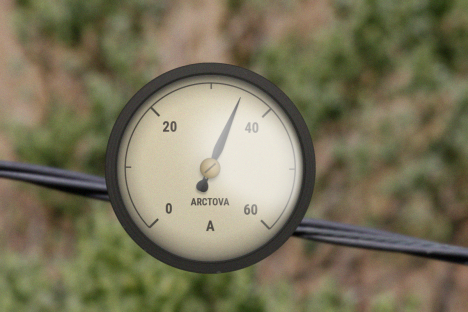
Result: 35A
